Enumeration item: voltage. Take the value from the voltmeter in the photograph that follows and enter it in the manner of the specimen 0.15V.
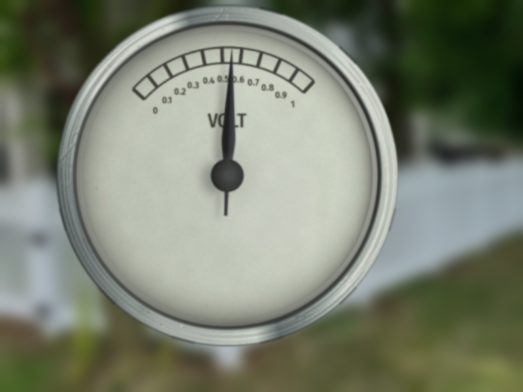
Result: 0.55V
